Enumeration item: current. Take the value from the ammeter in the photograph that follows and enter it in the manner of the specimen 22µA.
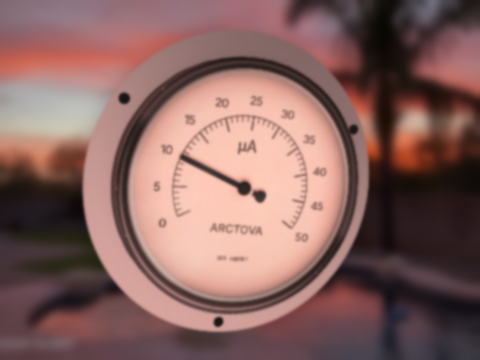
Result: 10µA
